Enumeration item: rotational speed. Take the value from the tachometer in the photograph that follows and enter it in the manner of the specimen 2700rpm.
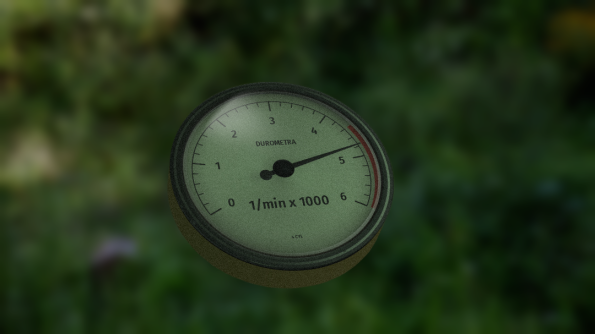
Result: 4800rpm
